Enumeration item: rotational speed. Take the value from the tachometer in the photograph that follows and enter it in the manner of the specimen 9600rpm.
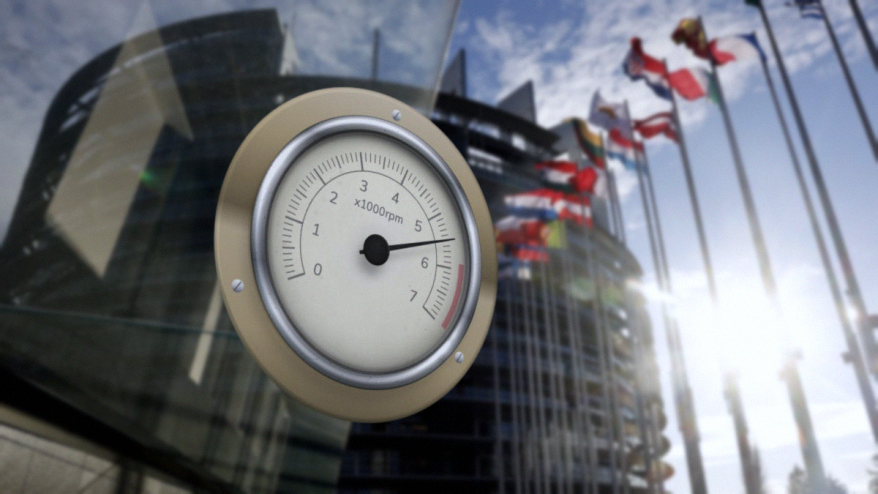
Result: 5500rpm
